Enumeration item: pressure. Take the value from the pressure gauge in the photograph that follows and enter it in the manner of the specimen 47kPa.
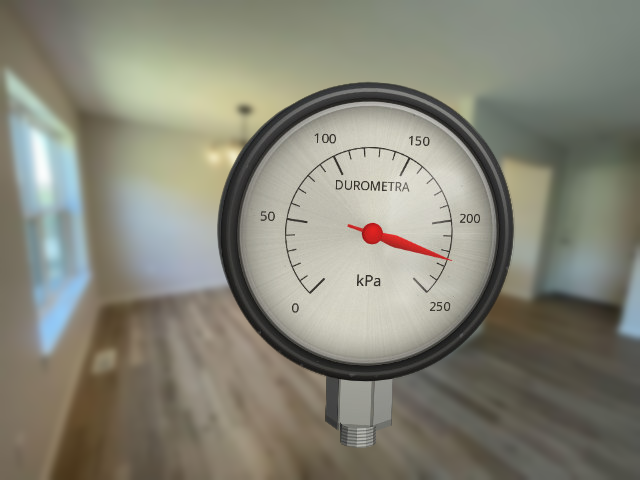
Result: 225kPa
